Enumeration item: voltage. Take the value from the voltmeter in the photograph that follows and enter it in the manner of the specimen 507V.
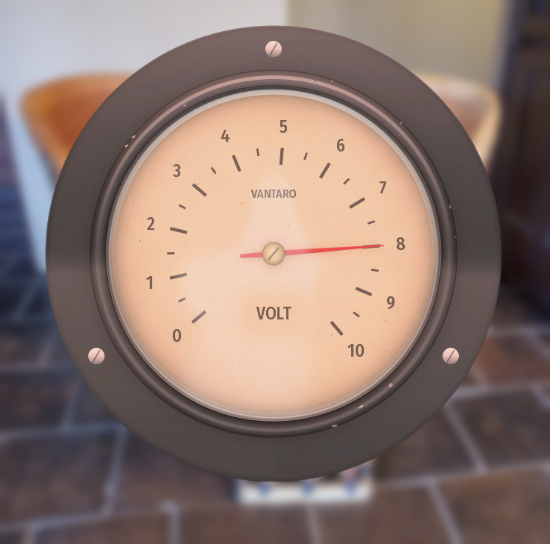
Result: 8V
